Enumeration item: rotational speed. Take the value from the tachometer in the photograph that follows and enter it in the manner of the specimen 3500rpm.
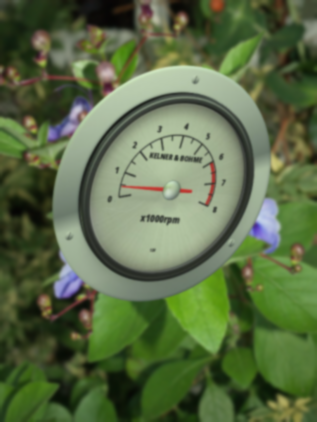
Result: 500rpm
